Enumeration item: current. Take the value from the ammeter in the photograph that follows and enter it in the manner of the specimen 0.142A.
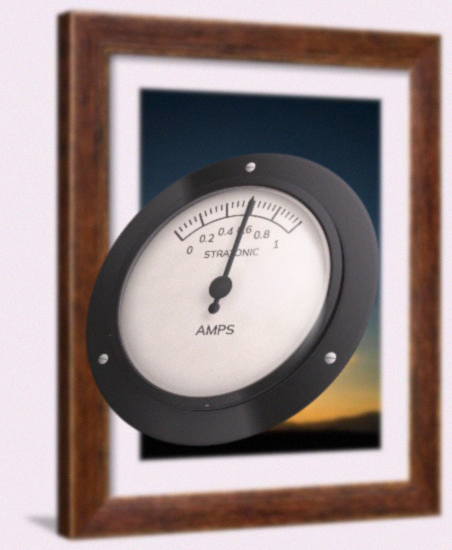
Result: 0.6A
